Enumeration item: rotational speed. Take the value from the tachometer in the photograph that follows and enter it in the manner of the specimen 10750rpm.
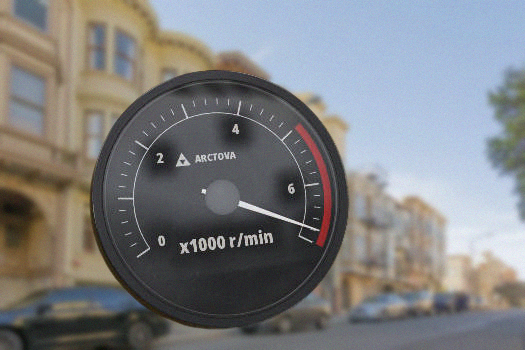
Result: 6800rpm
